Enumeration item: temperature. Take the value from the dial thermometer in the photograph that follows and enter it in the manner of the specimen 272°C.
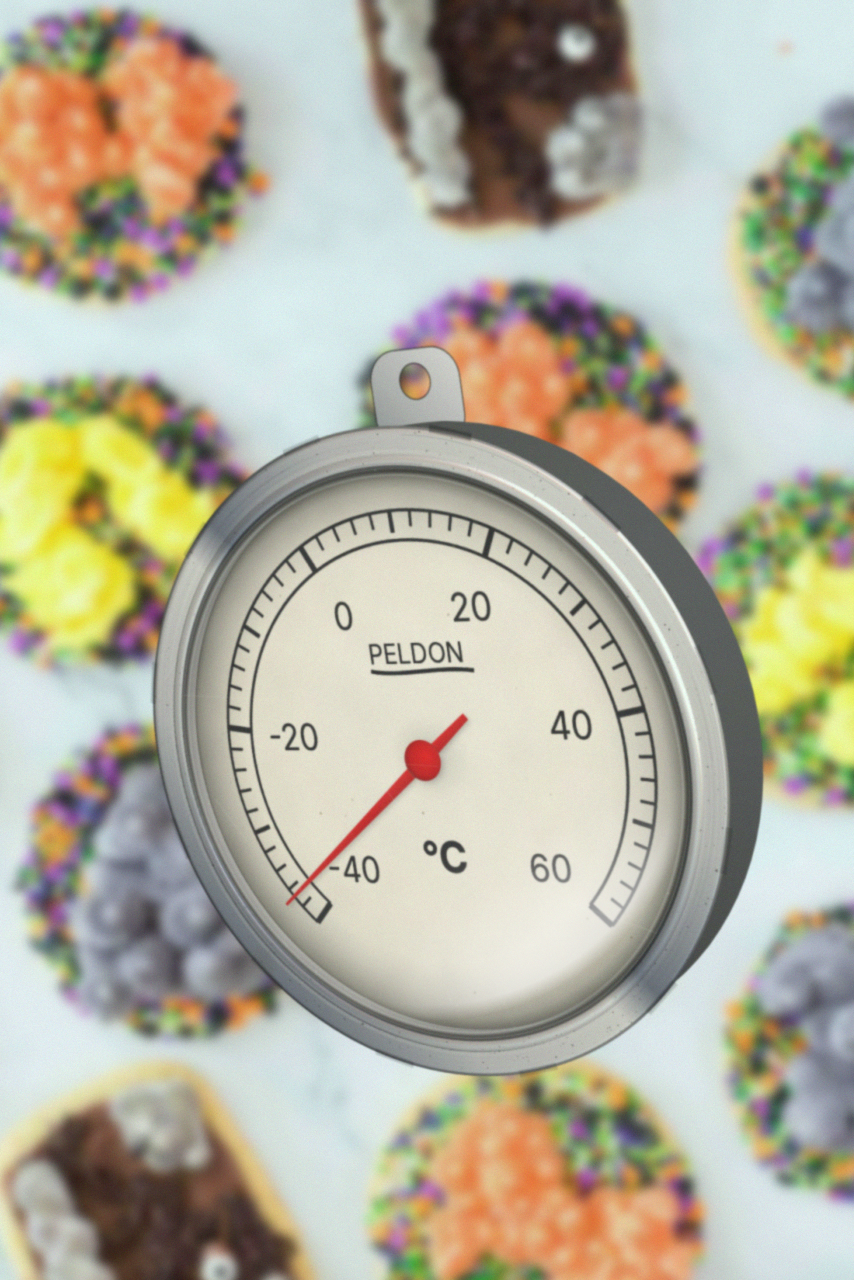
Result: -37°C
